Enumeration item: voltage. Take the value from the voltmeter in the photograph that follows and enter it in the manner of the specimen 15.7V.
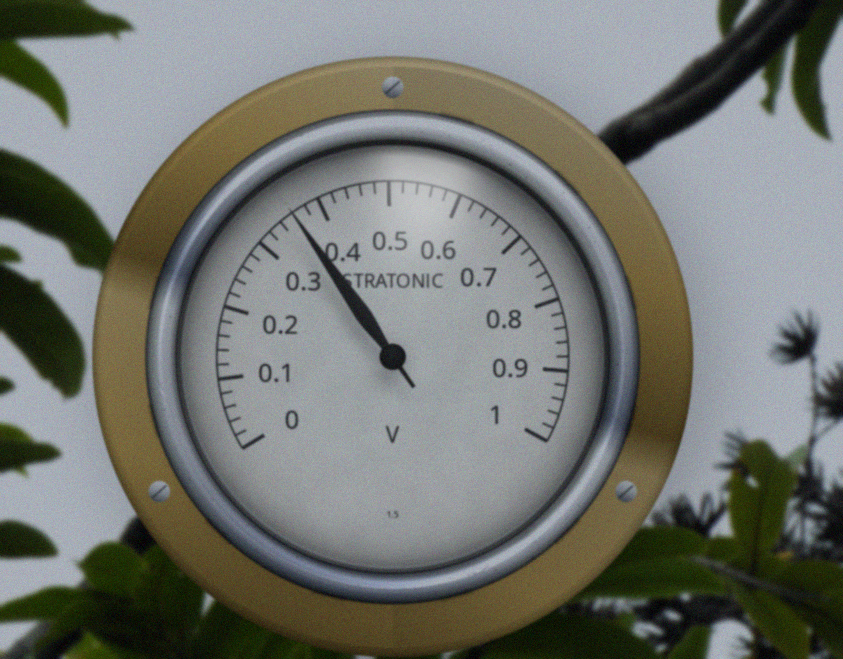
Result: 0.36V
